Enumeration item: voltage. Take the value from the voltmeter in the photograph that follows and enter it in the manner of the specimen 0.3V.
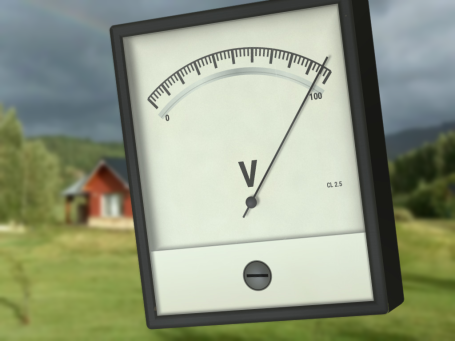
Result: 96V
